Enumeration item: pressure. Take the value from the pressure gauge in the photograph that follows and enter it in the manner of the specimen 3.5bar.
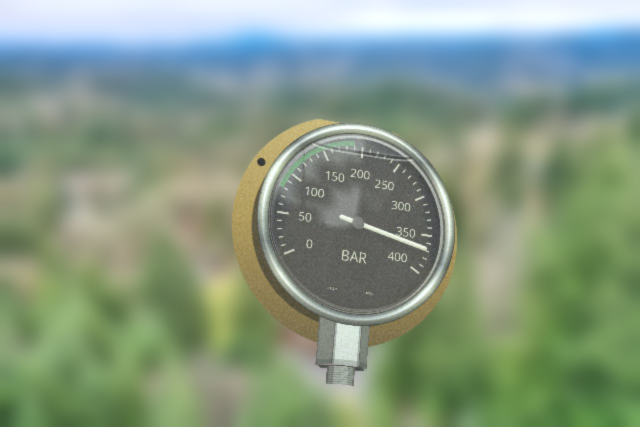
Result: 370bar
